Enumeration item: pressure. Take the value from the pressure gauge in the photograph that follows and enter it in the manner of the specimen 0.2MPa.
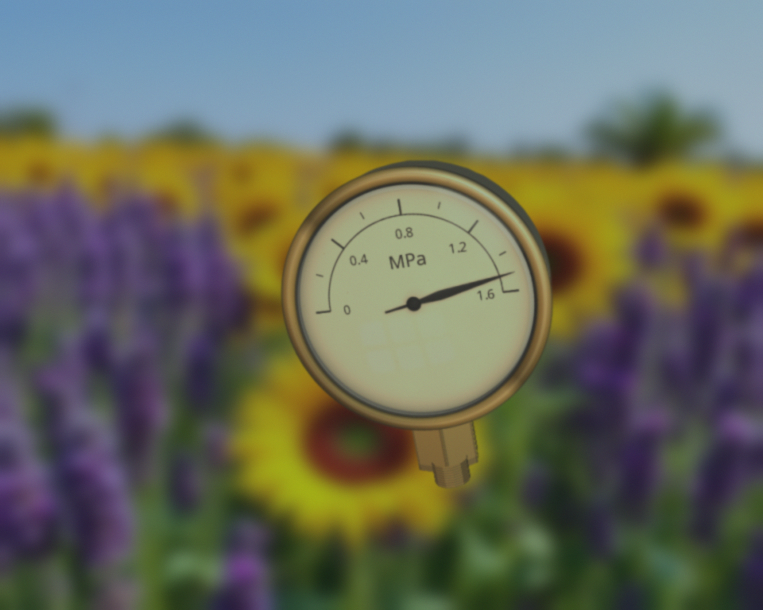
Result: 1.5MPa
